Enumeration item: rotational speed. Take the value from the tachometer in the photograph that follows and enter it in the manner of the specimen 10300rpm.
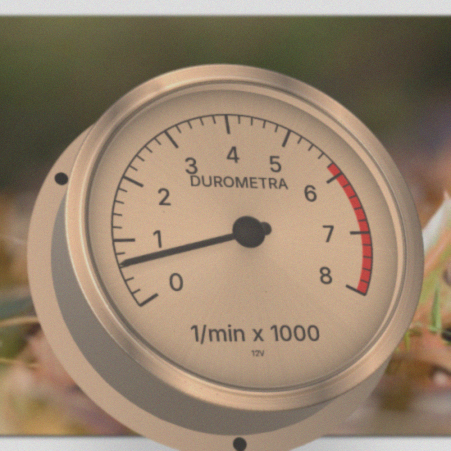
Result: 600rpm
